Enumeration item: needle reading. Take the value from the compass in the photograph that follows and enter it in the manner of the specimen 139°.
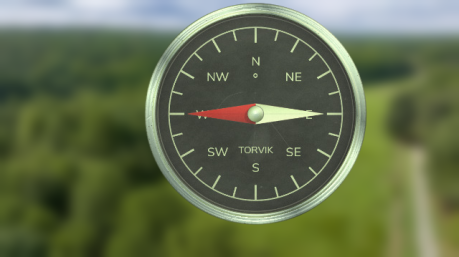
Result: 270°
